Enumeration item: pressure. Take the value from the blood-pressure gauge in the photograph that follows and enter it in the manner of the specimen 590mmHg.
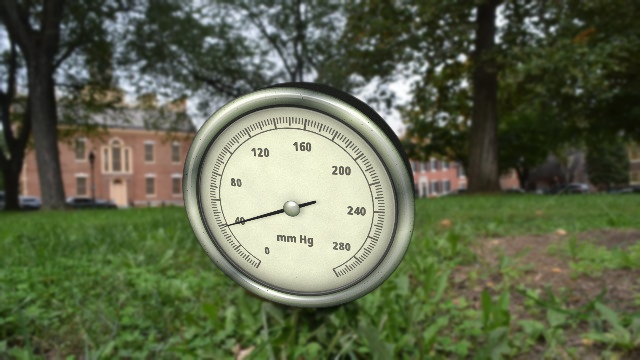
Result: 40mmHg
